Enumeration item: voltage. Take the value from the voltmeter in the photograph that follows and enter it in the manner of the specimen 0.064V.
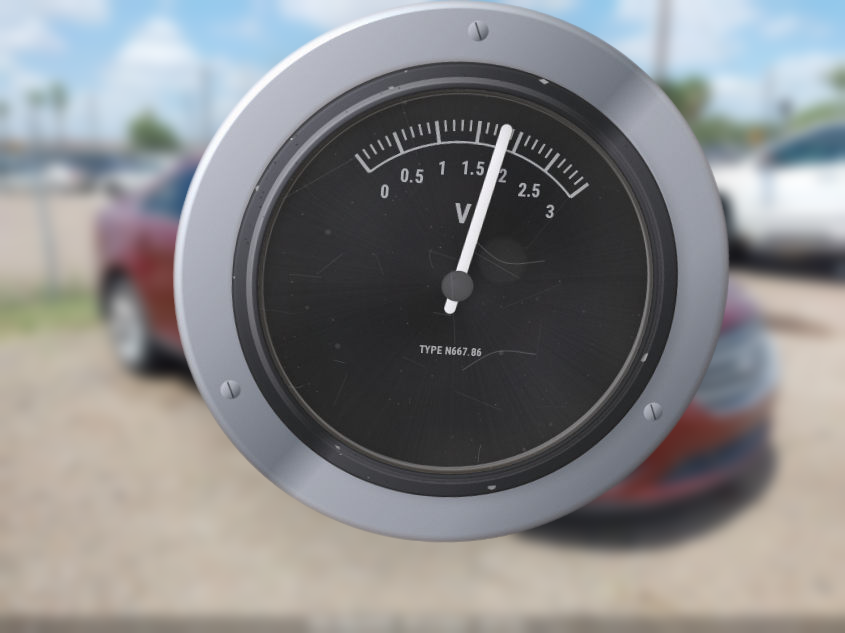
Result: 1.8V
